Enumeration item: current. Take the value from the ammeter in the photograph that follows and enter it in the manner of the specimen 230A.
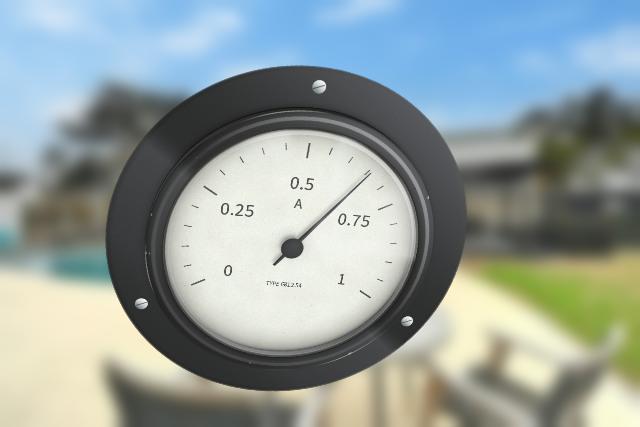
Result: 0.65A
